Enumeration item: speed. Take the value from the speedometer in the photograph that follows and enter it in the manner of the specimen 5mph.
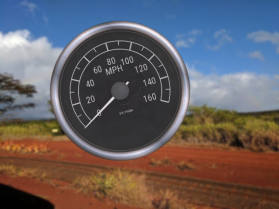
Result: 0mph
